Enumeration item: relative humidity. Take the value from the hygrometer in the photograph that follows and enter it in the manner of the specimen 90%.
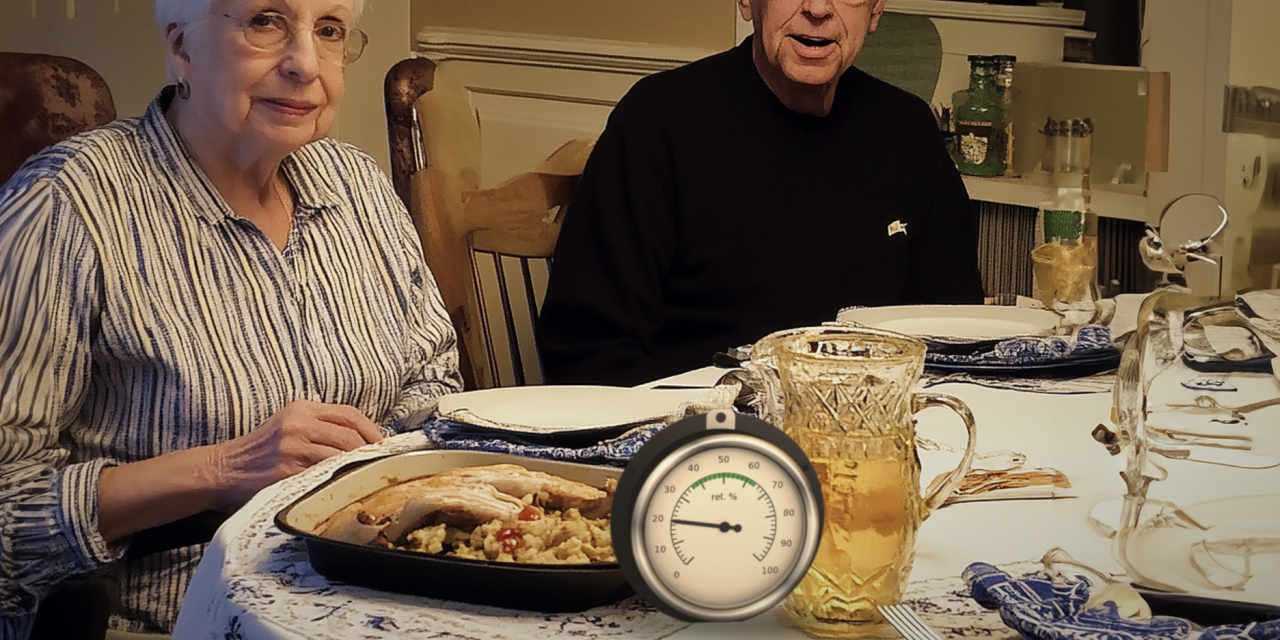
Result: 20%
